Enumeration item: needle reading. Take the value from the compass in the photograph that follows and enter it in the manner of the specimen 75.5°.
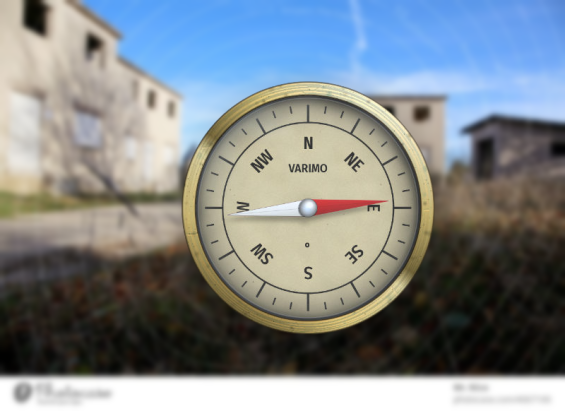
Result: 85°
